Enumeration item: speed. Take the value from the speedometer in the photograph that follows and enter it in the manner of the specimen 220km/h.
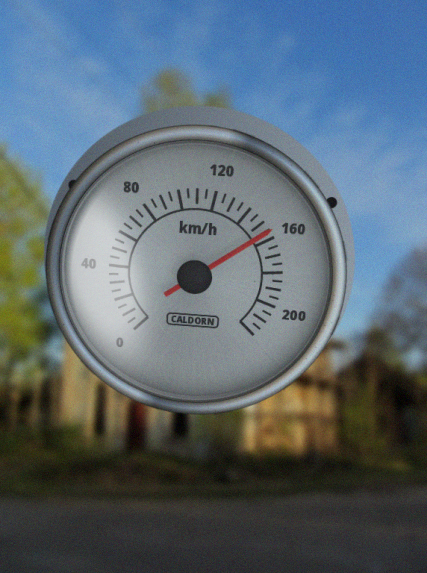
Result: 155km/h
